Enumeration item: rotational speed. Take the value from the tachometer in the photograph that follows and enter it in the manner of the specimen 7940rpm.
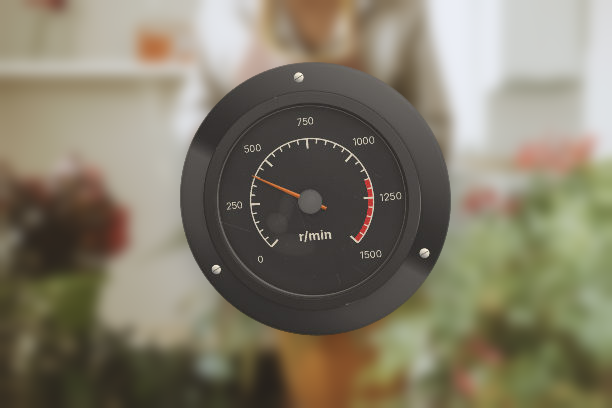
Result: 400rpm
